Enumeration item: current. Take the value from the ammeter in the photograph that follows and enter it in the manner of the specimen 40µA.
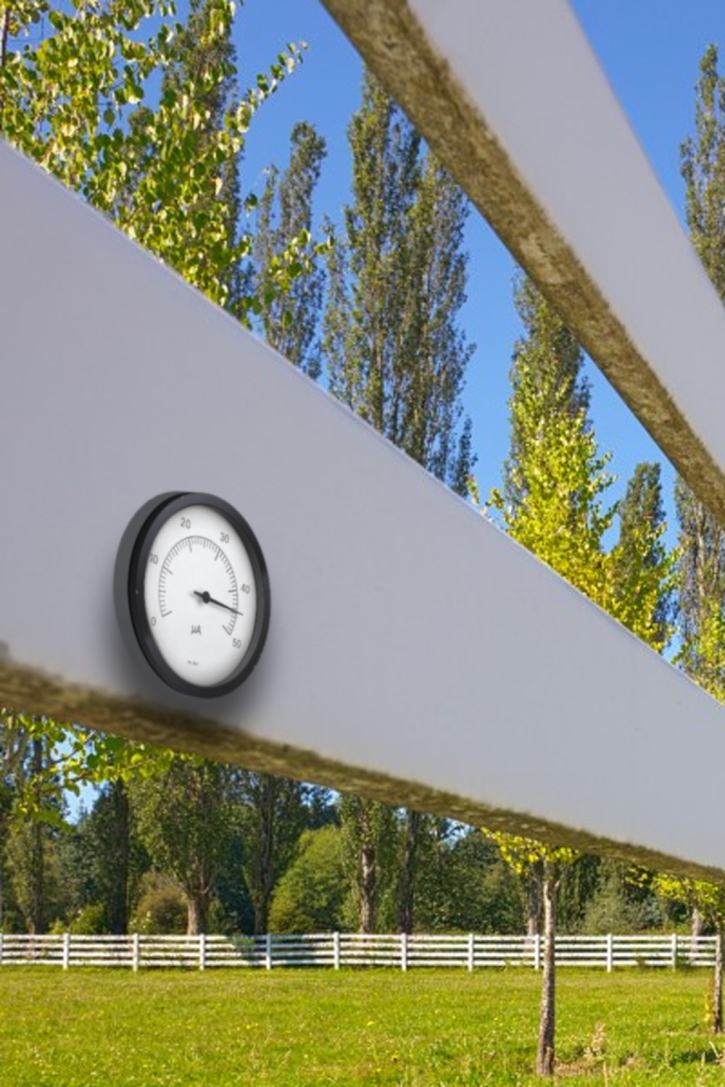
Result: 45µA
